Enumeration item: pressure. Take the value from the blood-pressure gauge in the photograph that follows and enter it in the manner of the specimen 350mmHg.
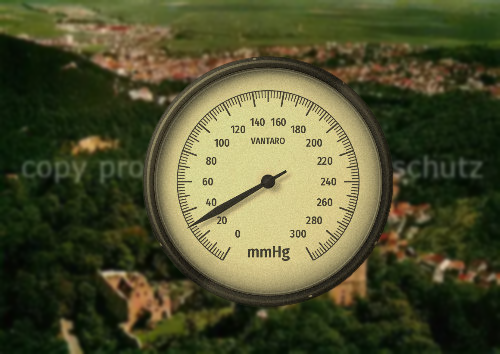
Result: 30mmHg
